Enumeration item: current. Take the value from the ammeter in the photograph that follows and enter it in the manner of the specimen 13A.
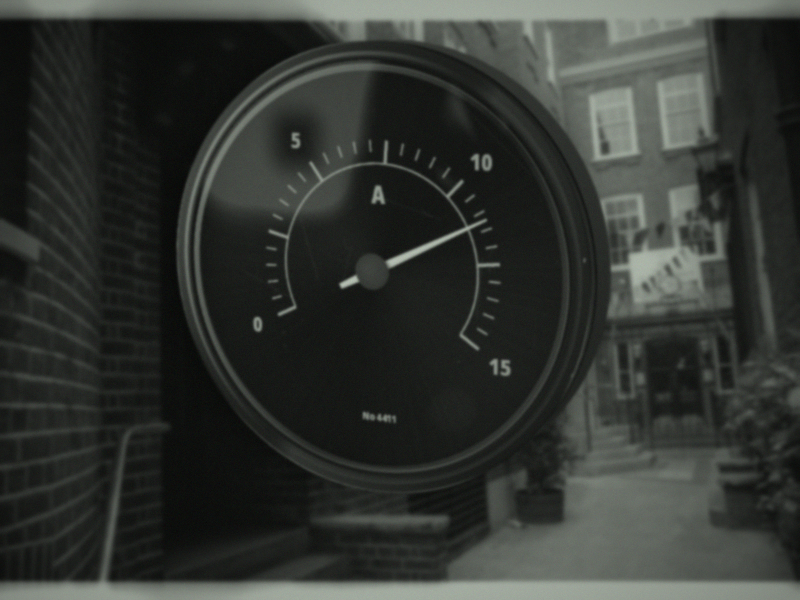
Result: 11.25A
